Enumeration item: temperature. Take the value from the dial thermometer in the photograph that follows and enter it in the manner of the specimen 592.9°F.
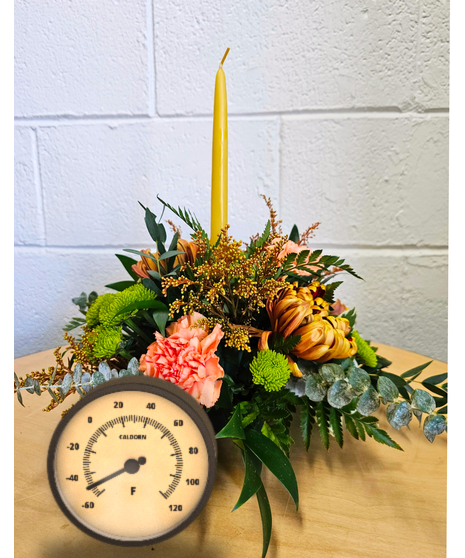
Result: -50°F
